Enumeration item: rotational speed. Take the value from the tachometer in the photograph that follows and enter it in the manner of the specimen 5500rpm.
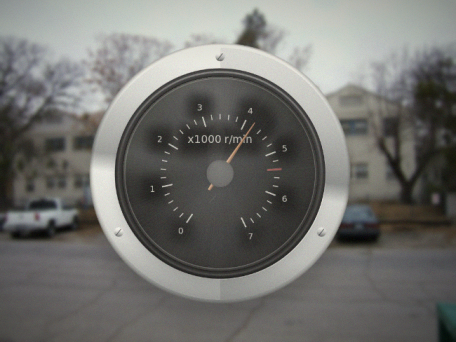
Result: 4200rpm
